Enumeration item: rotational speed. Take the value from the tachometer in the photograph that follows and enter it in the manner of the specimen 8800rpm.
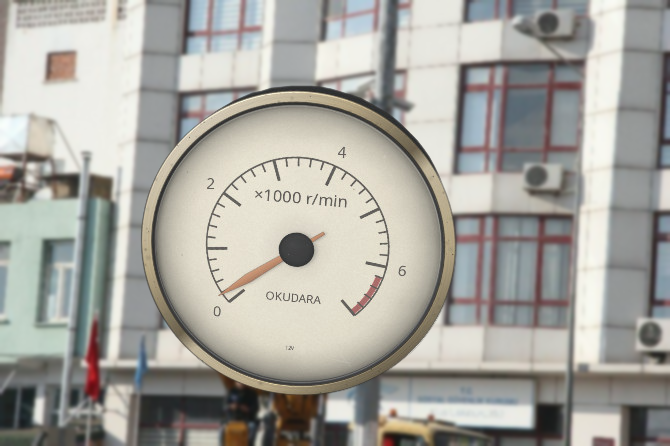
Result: 200rpm
